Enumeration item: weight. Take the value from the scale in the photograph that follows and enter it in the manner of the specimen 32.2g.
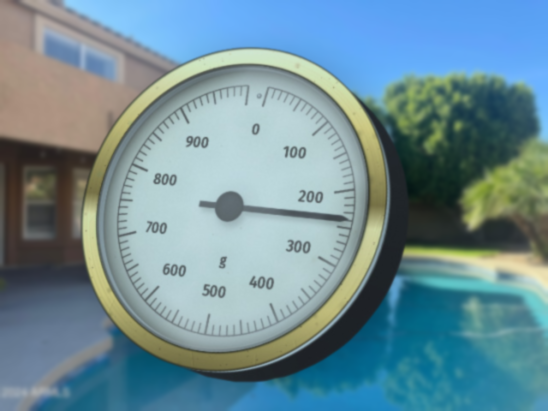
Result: 240g
